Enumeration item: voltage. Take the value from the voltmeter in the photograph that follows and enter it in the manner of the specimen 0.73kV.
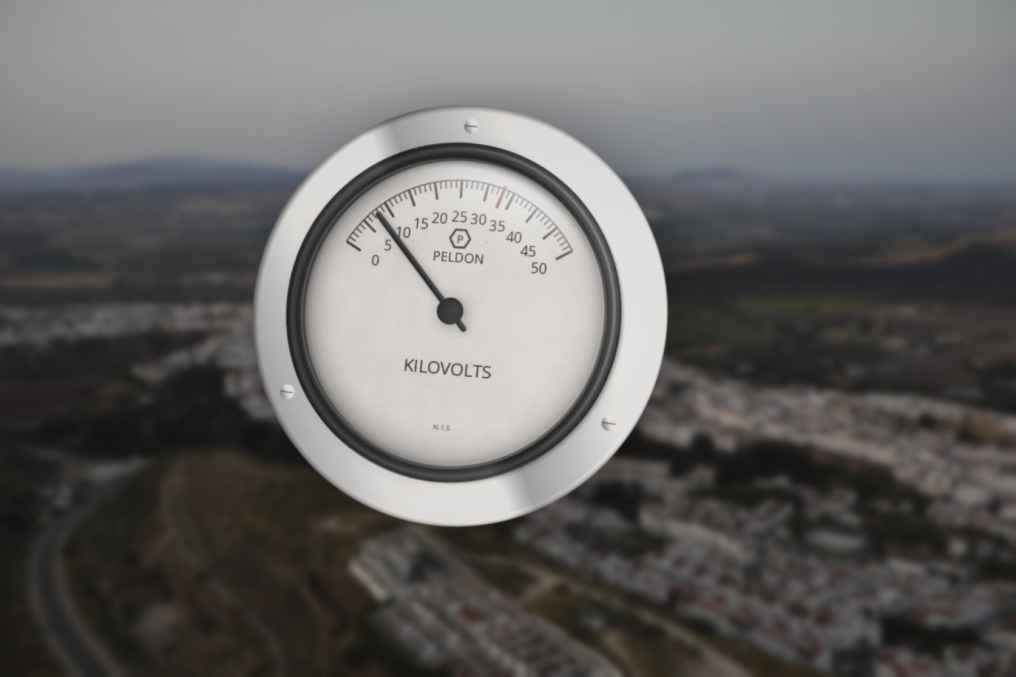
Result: 8kV
